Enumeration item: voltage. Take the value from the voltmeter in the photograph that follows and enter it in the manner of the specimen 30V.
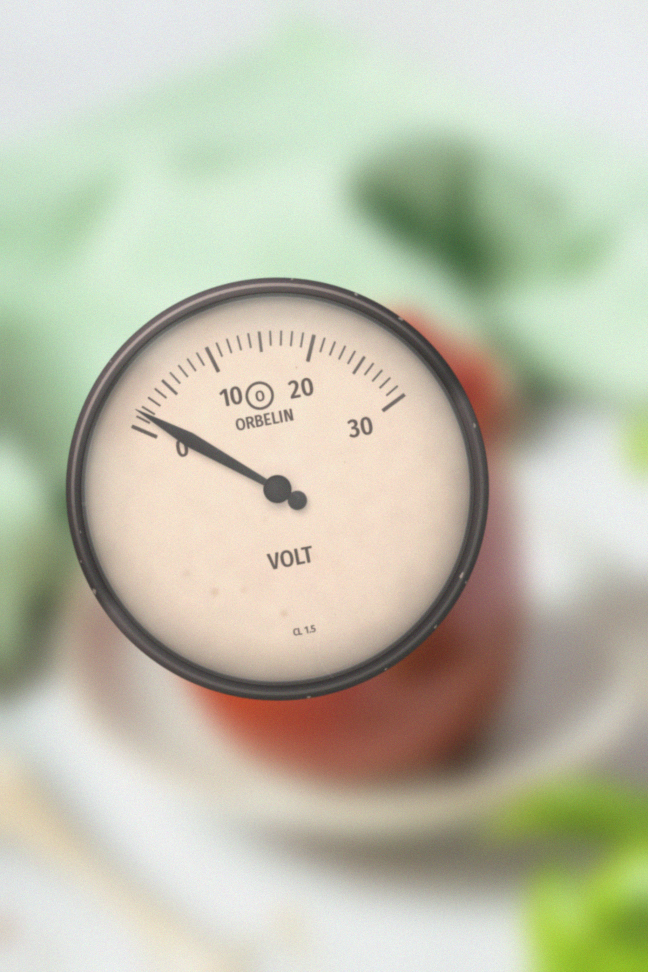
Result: 1.5V
